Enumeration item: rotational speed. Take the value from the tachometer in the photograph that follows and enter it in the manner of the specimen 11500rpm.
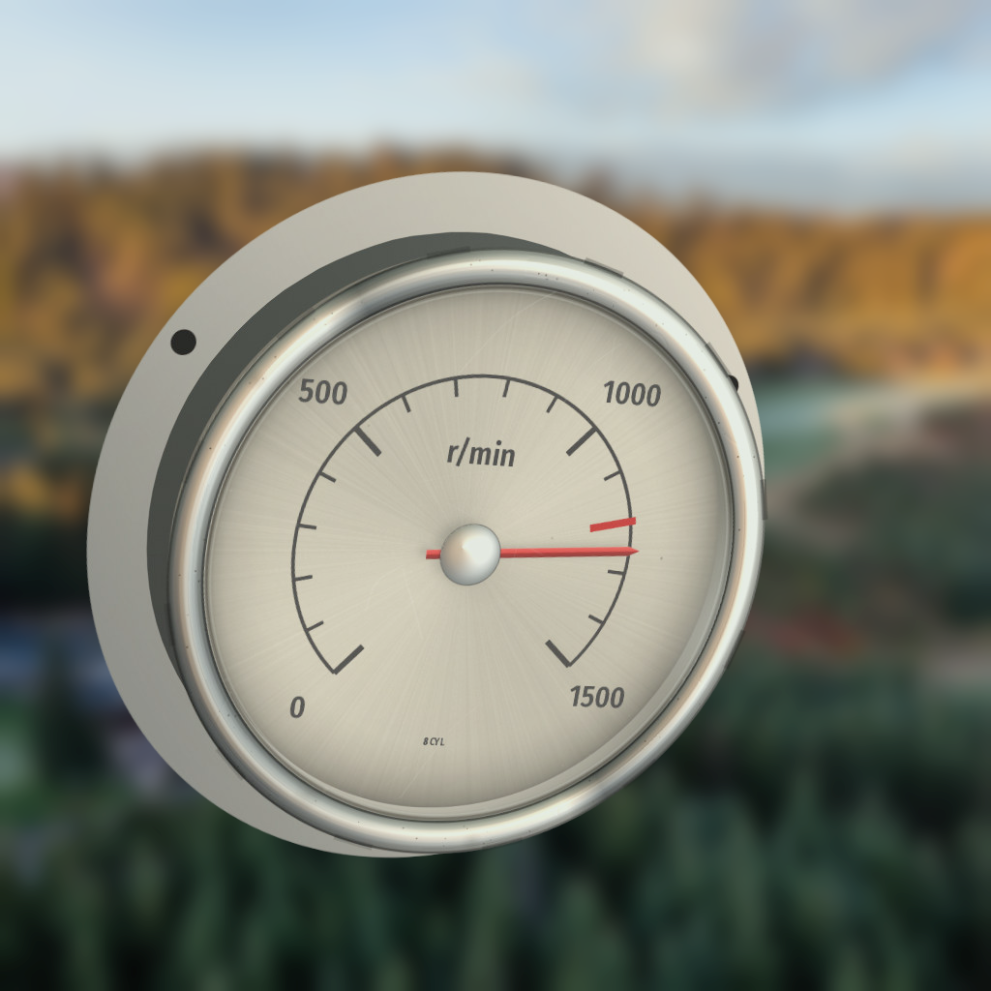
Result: 1250rpm
